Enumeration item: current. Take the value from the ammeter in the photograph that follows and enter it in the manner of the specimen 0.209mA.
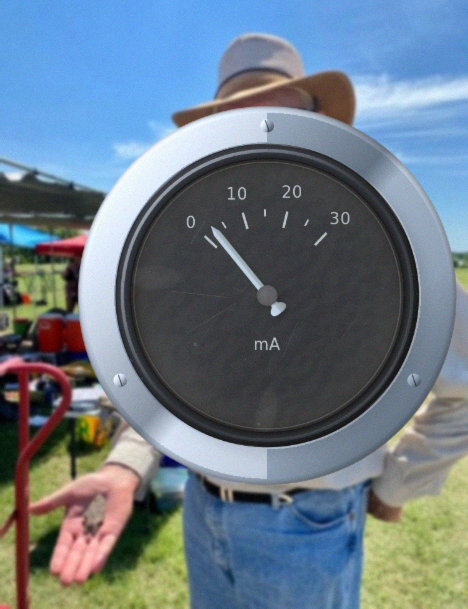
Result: 2.5mA
